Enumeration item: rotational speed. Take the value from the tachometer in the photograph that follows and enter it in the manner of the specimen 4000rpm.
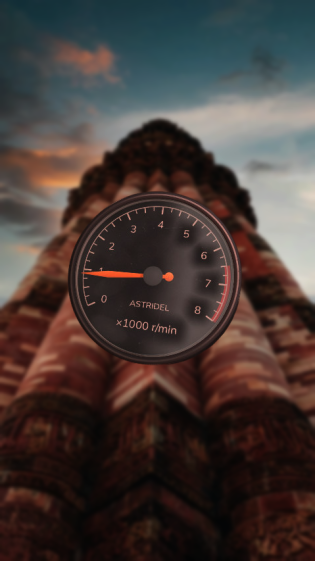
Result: 875rpm
